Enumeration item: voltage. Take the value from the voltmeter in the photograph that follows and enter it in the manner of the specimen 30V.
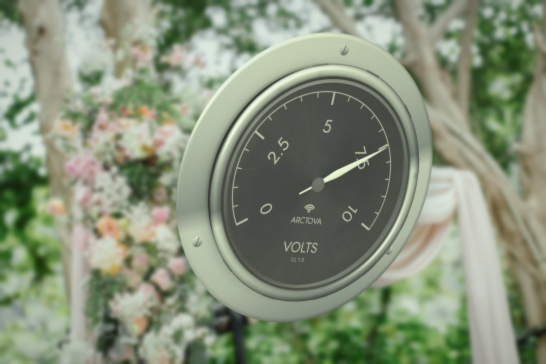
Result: 7.5V
